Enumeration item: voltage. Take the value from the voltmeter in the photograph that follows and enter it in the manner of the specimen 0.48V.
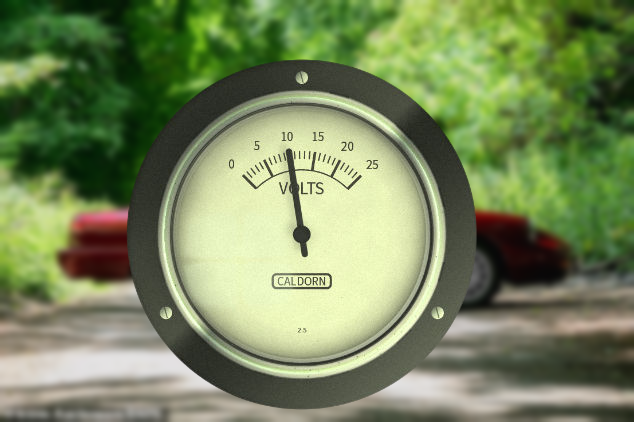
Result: 10V
